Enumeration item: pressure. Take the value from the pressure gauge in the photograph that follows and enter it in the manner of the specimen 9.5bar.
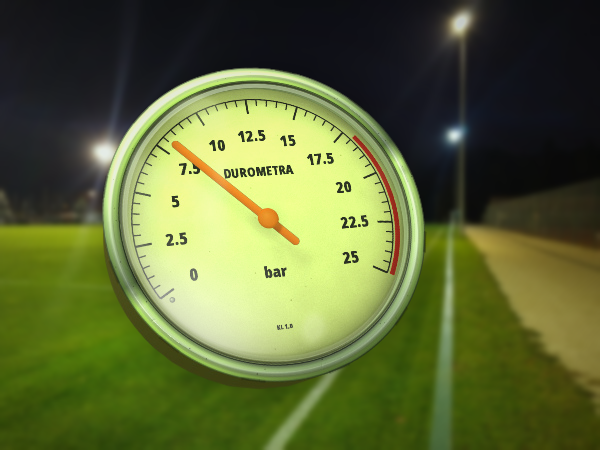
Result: 8bar
